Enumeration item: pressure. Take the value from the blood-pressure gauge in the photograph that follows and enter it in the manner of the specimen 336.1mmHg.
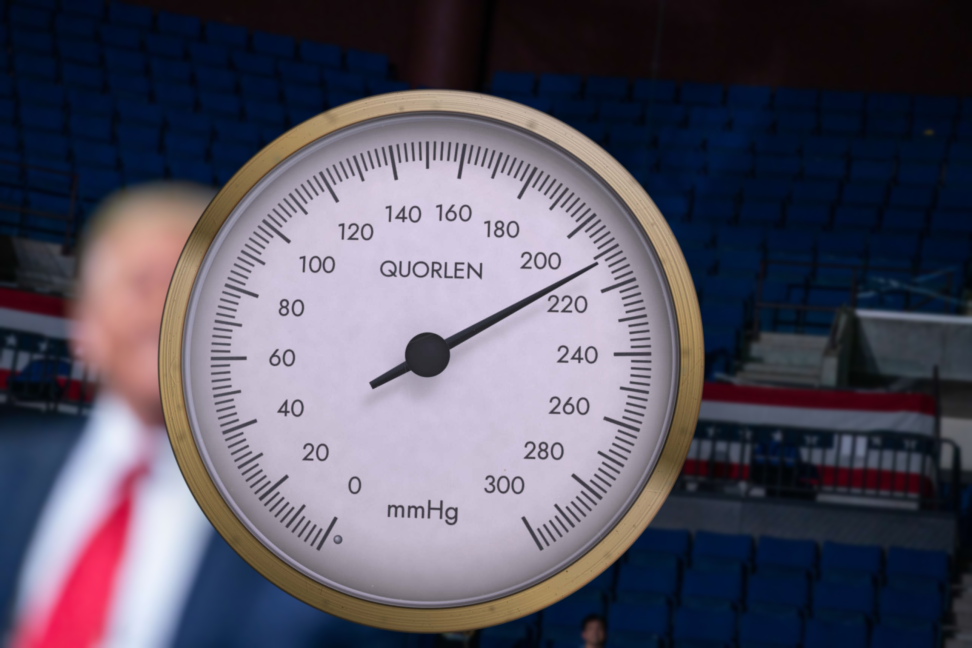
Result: 212mmHg
